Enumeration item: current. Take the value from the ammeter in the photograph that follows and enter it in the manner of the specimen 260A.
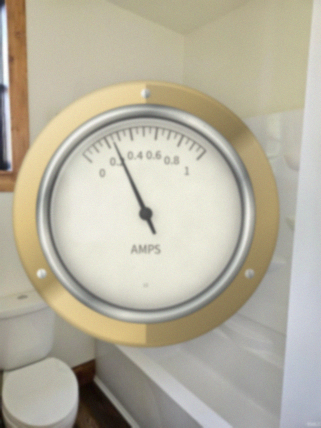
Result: 0.25A
